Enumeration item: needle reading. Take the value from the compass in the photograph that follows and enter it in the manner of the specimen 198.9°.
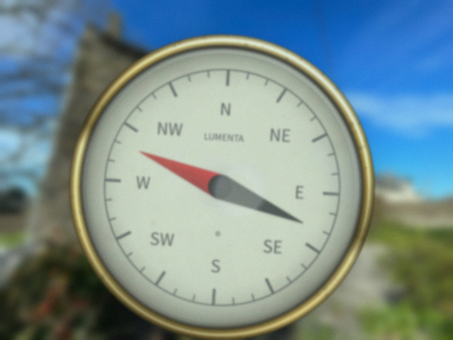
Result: 290°
